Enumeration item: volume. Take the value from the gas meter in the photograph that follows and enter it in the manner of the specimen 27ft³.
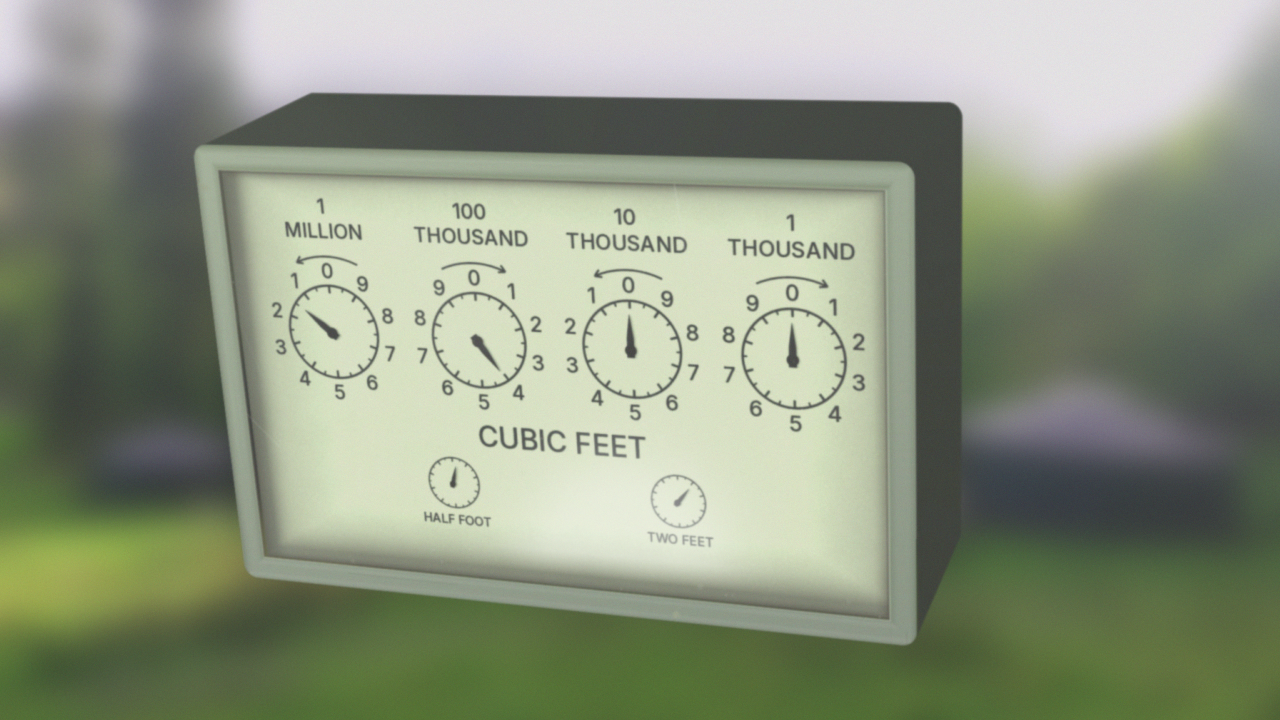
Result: 140000ft³
